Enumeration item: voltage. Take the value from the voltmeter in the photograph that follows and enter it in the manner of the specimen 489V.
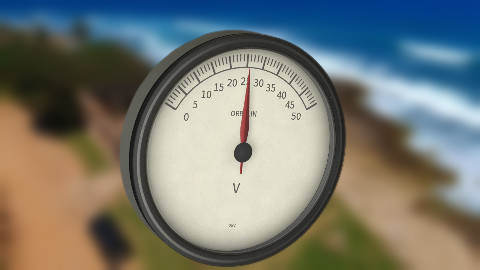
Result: 25V
